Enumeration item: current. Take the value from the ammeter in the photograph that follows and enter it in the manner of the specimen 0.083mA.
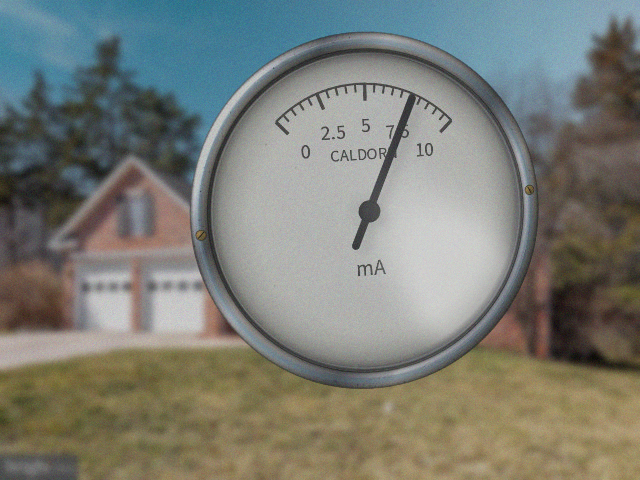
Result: 7.5mA
